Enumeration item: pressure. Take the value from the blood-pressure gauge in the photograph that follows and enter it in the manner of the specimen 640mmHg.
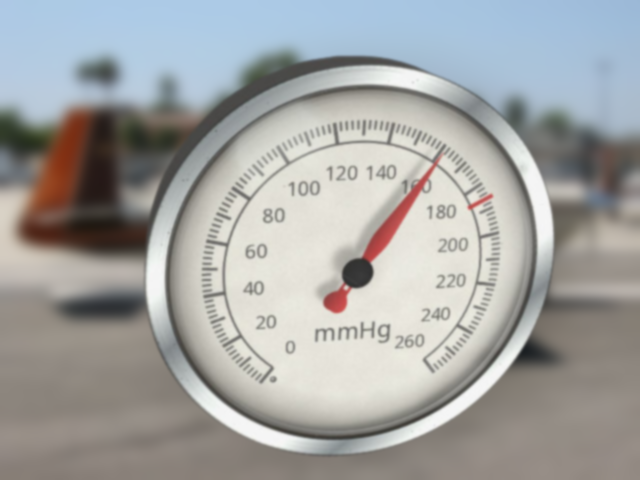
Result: 160mmHg
